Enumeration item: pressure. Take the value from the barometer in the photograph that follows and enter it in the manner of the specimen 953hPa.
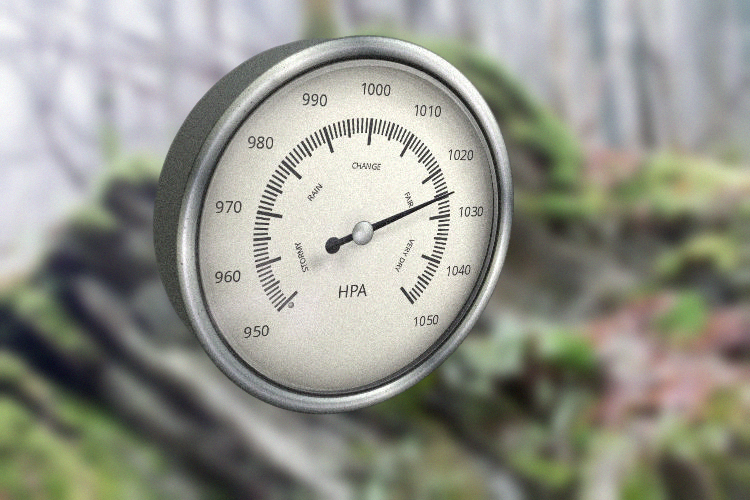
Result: 1025hPa
